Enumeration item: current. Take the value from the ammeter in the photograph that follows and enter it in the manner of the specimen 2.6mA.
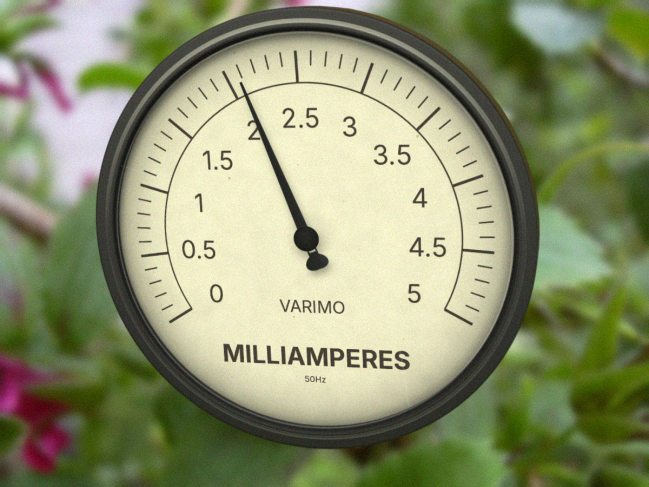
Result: 2.1mA
